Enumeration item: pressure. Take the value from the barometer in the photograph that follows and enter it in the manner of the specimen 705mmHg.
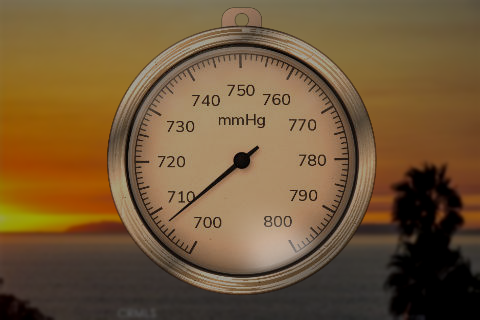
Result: 707mmHg
